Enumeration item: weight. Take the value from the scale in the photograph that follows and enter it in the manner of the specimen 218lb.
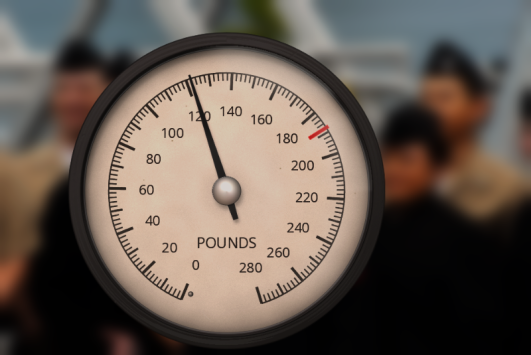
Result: 122lb
